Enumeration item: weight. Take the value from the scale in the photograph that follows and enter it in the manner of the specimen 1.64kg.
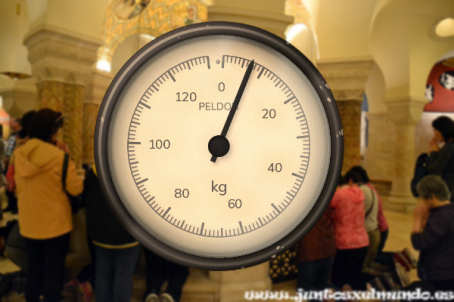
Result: 7kg
